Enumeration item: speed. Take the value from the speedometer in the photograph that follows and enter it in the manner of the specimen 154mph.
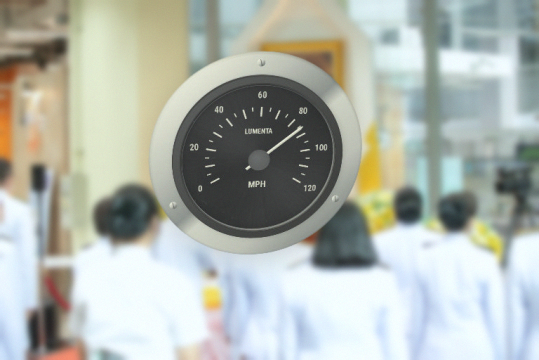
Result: 85mph
